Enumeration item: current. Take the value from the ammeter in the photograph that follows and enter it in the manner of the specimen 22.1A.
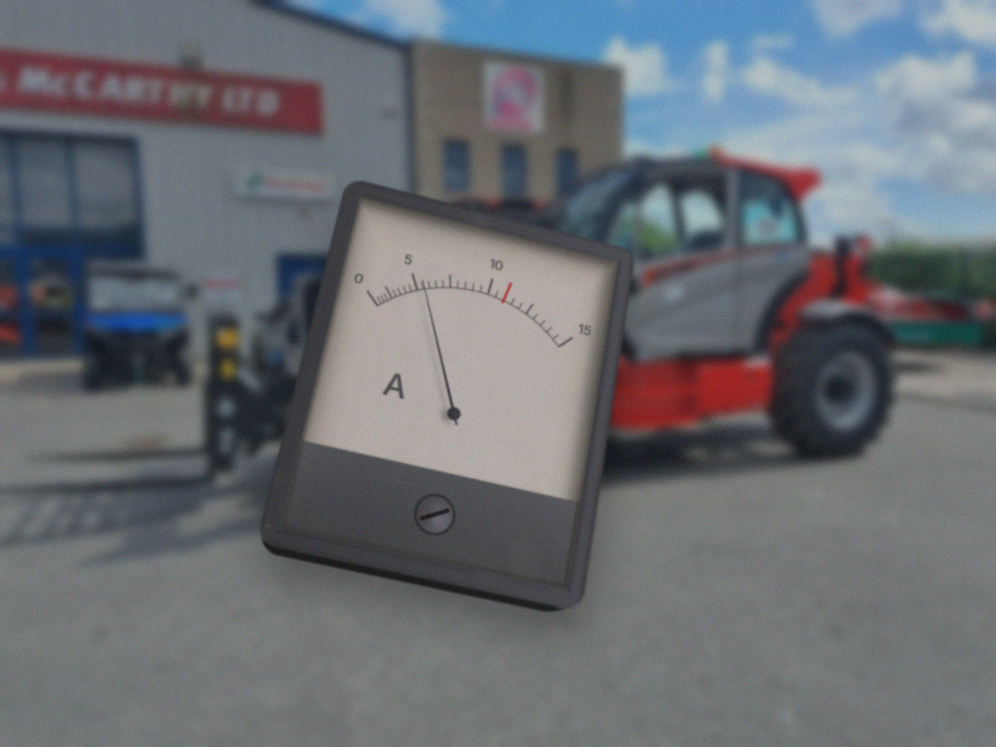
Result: 5.5A
